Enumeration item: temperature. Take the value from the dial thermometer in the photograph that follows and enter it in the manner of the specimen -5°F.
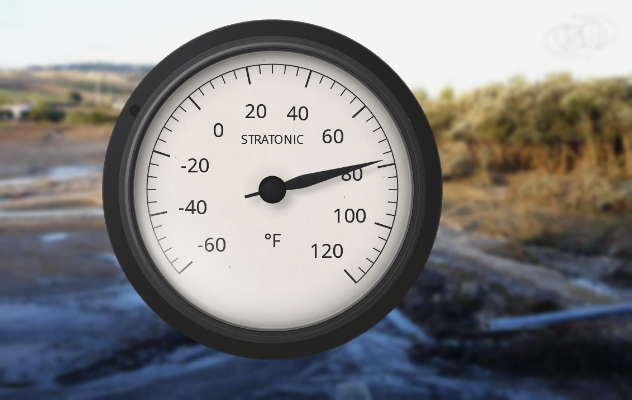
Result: 78°F
